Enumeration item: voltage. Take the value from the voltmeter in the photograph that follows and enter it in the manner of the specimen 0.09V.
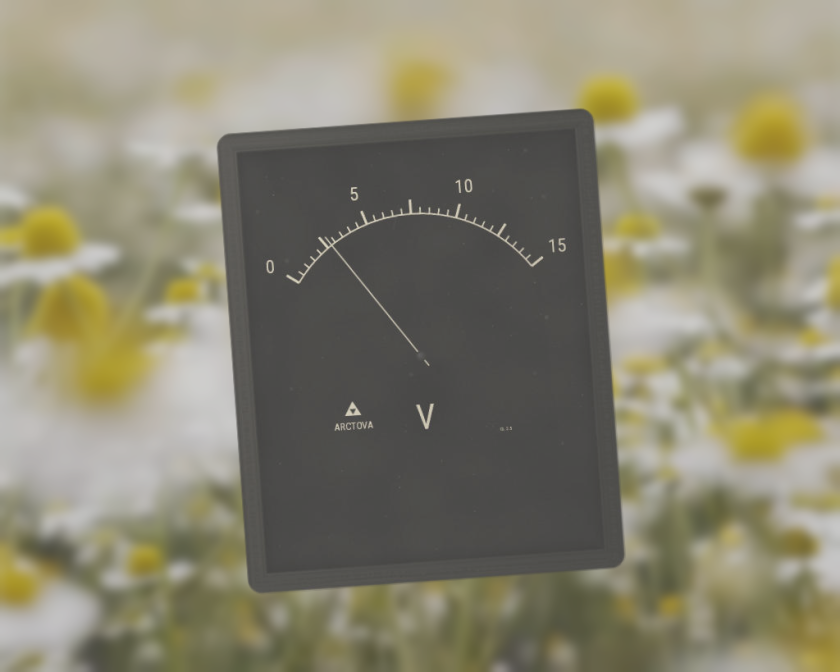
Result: 2.75V
